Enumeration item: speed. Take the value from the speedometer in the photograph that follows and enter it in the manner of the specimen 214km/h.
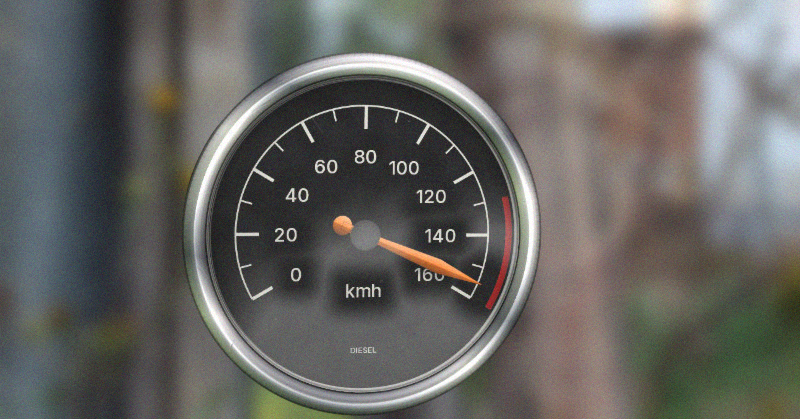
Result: 155km/h
